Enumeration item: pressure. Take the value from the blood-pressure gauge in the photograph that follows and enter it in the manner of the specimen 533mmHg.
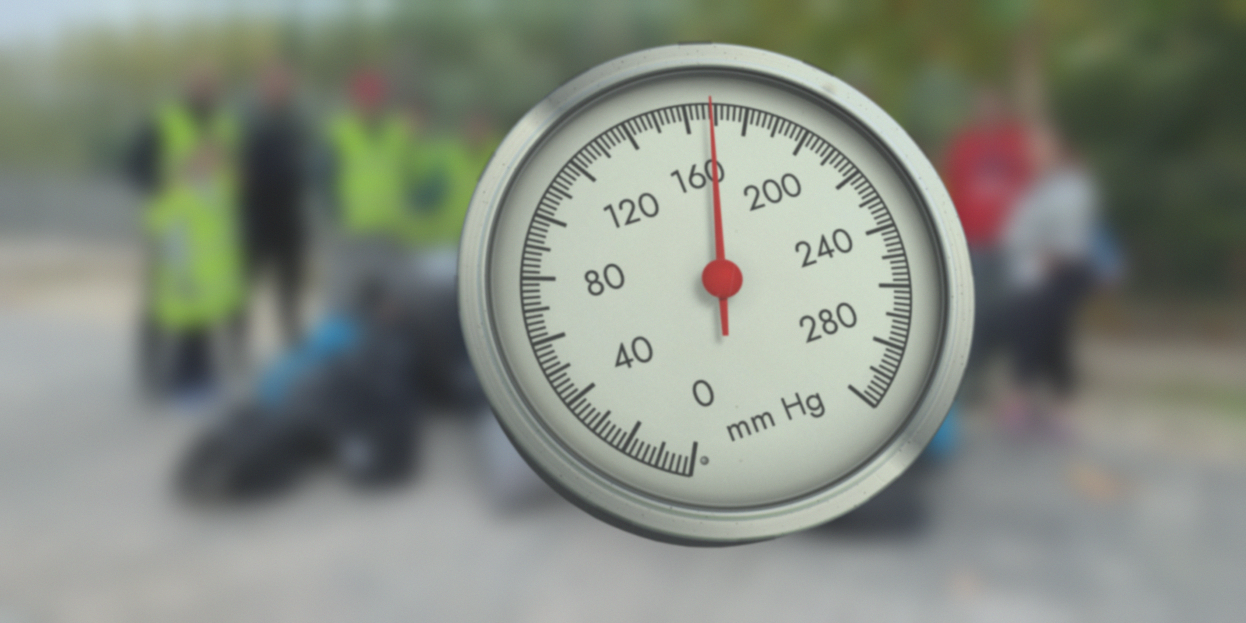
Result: 168mmHg
